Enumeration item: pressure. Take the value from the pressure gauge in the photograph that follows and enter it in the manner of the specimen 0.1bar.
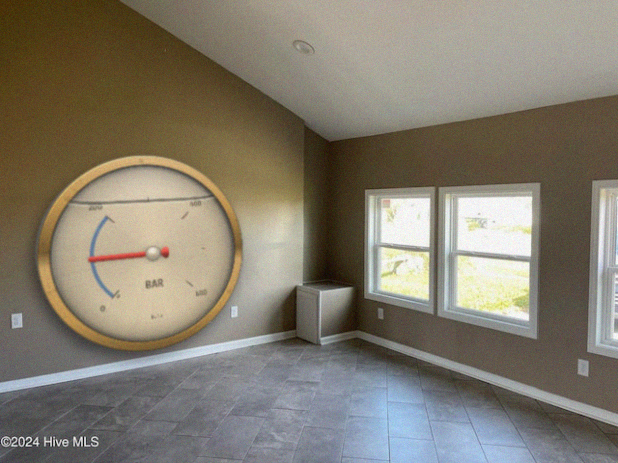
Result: 100bar
